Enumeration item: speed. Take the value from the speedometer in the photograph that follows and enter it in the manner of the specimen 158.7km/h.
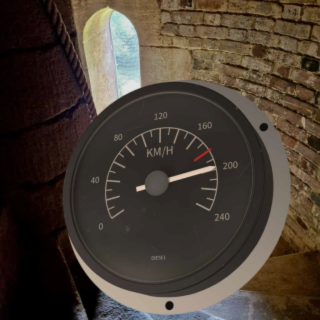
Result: 200km/h
